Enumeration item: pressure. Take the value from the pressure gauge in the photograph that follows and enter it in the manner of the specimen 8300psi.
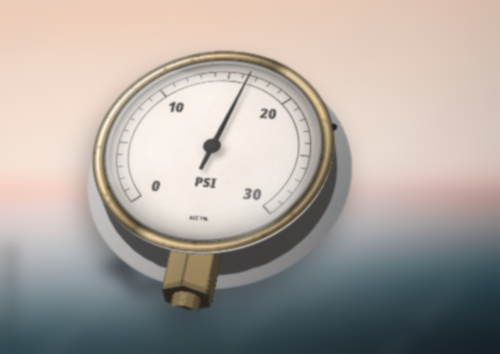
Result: 16.5psi
